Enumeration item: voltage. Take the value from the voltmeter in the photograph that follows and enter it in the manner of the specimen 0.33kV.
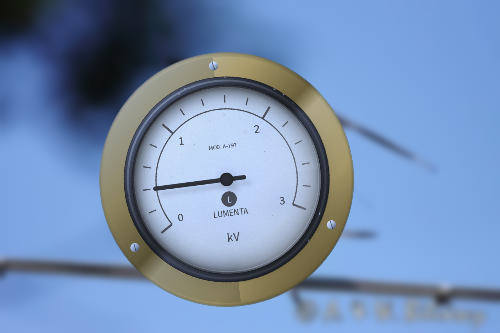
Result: 0.4kV
